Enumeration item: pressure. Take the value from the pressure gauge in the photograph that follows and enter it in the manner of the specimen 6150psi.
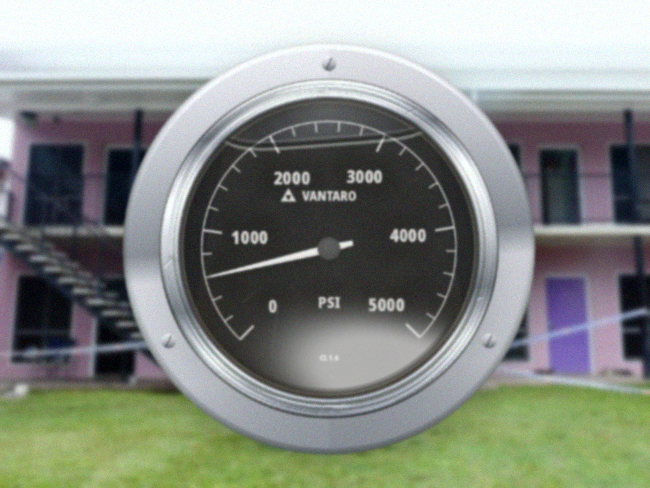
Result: 600psi
